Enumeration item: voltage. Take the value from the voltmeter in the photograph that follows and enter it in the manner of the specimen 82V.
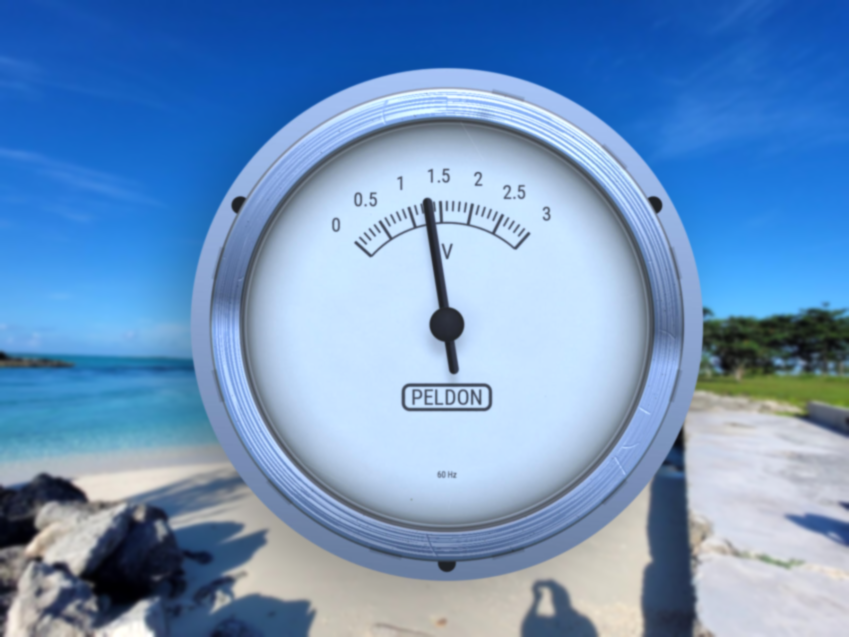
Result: 1.3V
